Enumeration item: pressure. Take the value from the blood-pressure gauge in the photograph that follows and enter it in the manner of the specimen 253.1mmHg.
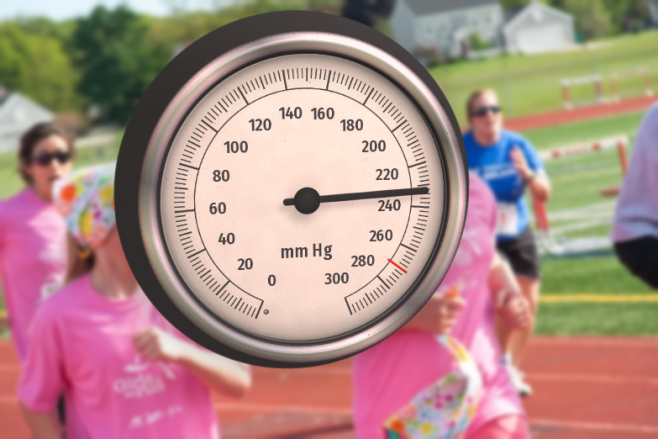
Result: 232mmHg
